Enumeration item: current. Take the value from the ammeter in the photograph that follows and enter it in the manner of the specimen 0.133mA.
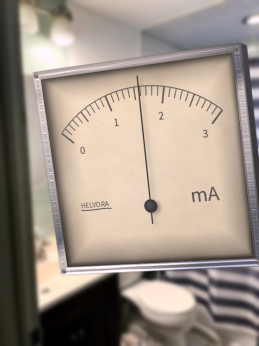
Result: 1.6mA
